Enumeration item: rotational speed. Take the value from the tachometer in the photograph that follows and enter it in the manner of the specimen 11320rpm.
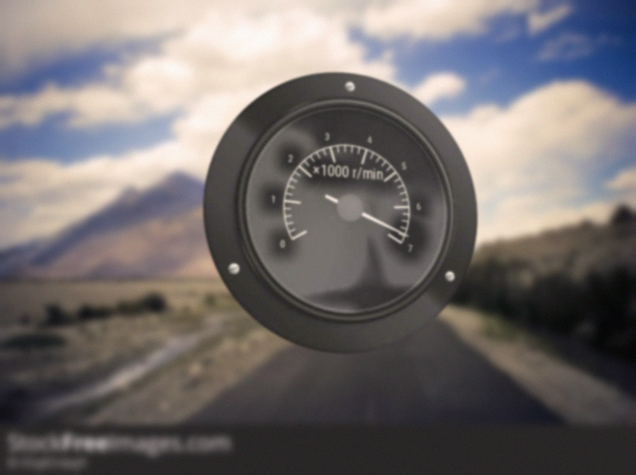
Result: 6800rpm
